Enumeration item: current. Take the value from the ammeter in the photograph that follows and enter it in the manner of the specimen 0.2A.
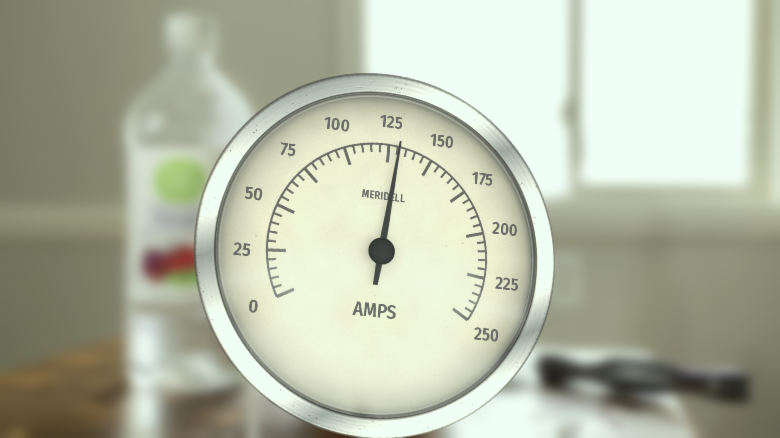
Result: 130A
